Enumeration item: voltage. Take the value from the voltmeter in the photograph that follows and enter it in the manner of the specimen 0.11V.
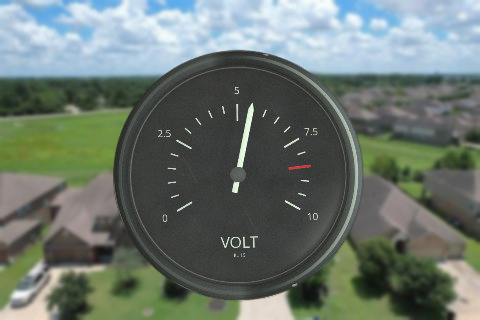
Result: 5.5V
